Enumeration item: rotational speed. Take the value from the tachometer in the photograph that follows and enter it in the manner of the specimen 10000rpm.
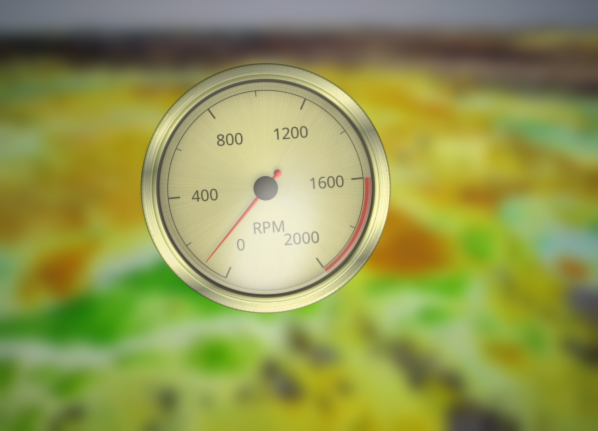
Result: 100rpm
